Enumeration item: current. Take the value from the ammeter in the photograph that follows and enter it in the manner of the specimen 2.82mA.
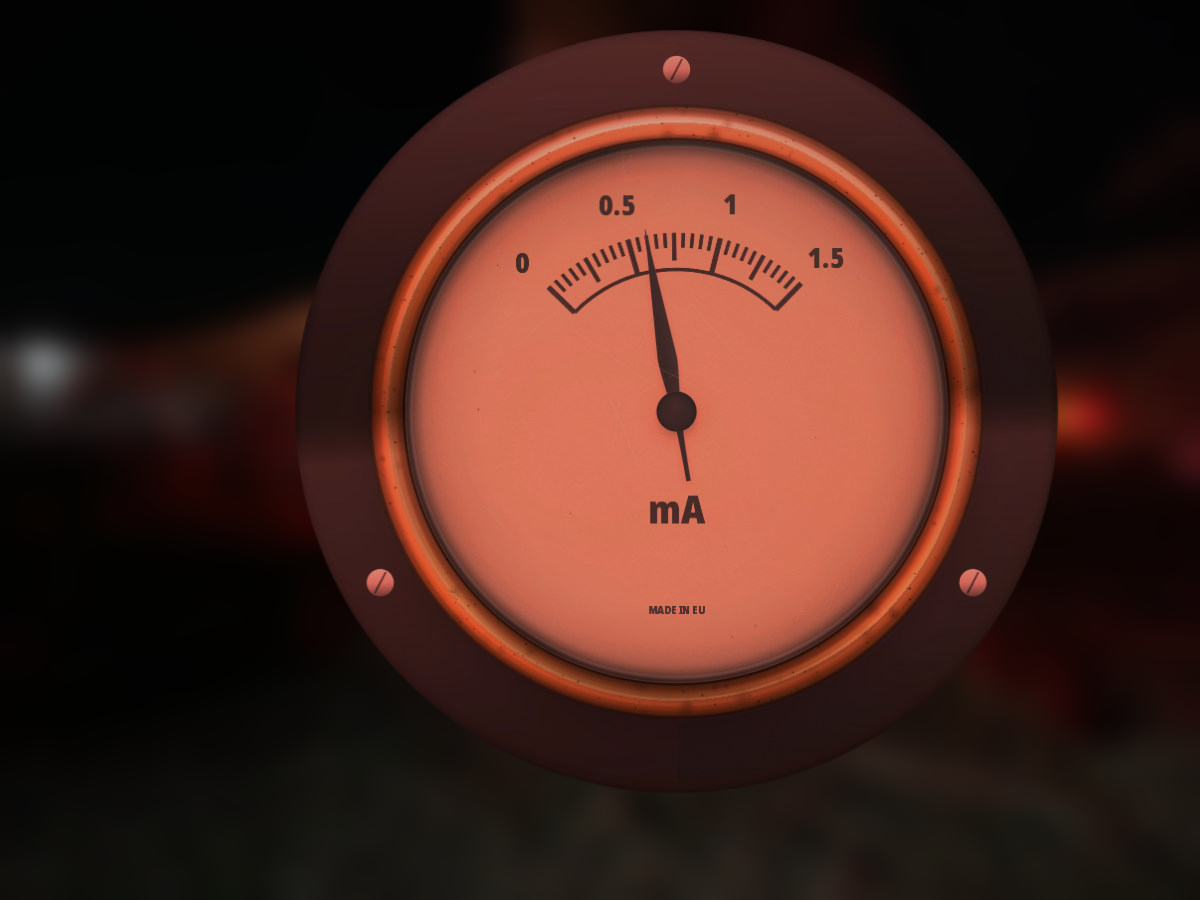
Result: 0.6mA
